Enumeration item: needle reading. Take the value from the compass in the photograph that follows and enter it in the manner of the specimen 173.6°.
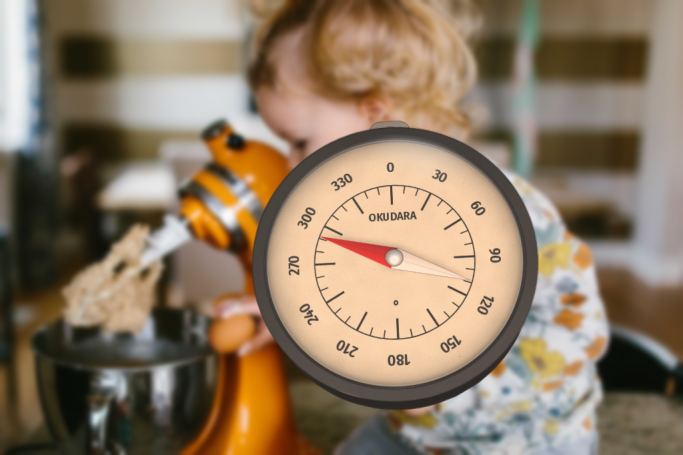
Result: 290°
